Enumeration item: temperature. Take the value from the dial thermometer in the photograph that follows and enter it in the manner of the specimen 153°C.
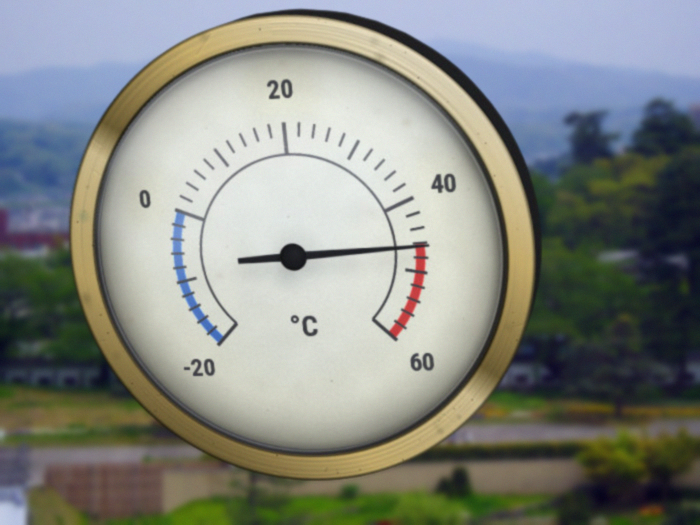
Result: 46°C
